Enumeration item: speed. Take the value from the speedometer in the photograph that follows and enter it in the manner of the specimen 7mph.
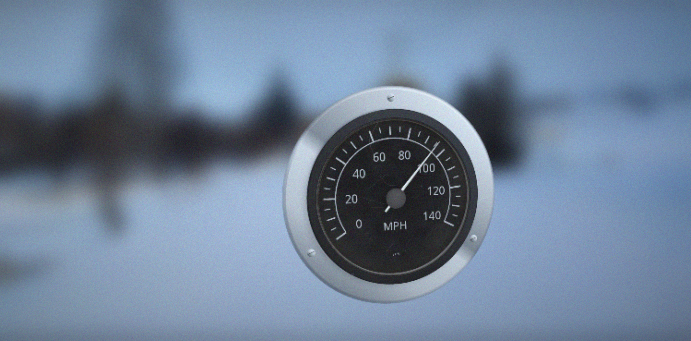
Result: 95mph
